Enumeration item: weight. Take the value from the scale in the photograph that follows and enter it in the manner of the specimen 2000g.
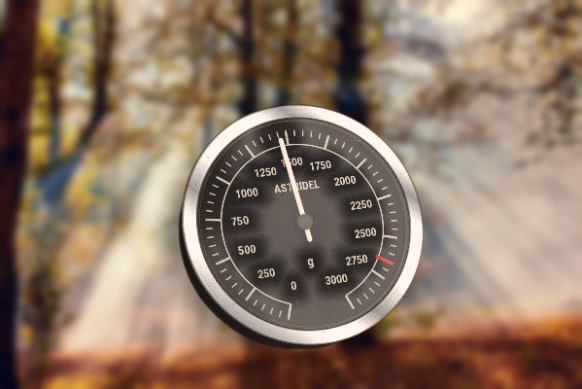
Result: 1450g
